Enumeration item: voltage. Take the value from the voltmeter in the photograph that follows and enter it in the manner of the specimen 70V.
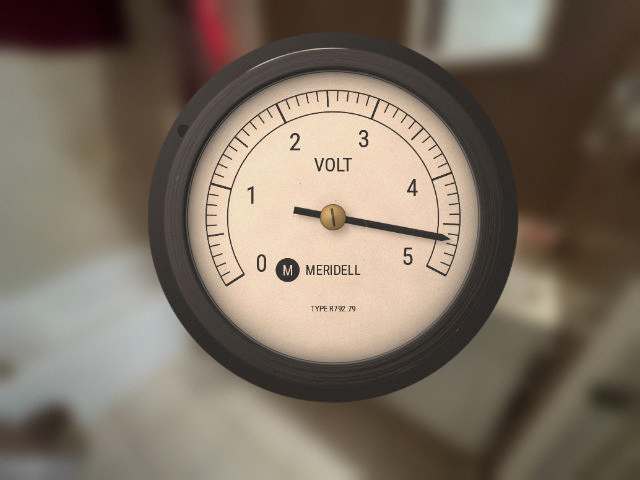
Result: 4.65V
